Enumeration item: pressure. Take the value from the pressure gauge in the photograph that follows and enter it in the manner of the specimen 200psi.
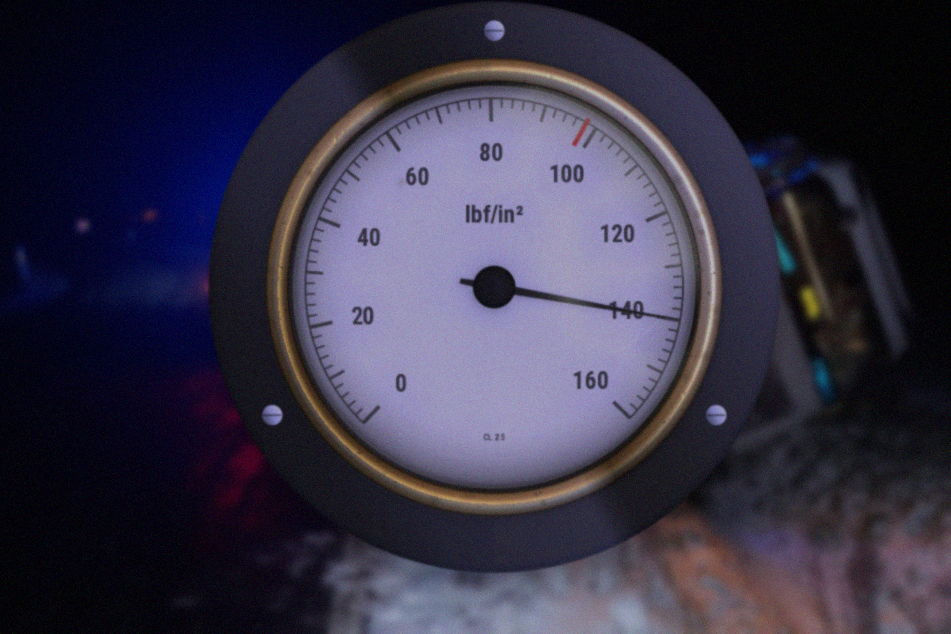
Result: 140psi
